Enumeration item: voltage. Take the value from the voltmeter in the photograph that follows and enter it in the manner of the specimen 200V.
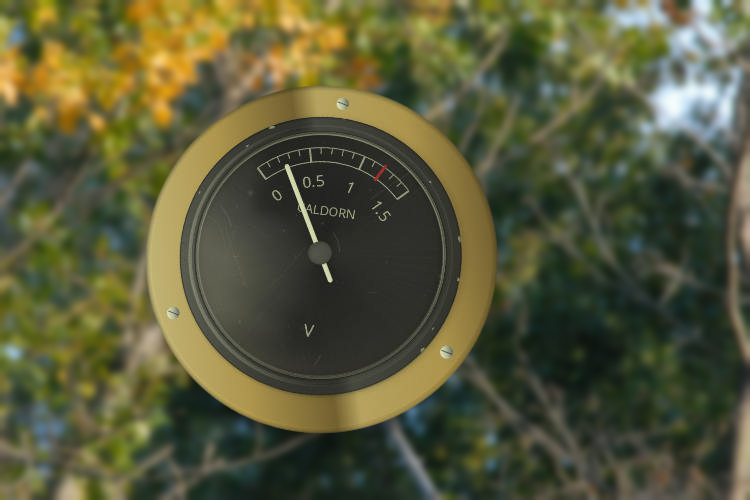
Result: 0.25V
